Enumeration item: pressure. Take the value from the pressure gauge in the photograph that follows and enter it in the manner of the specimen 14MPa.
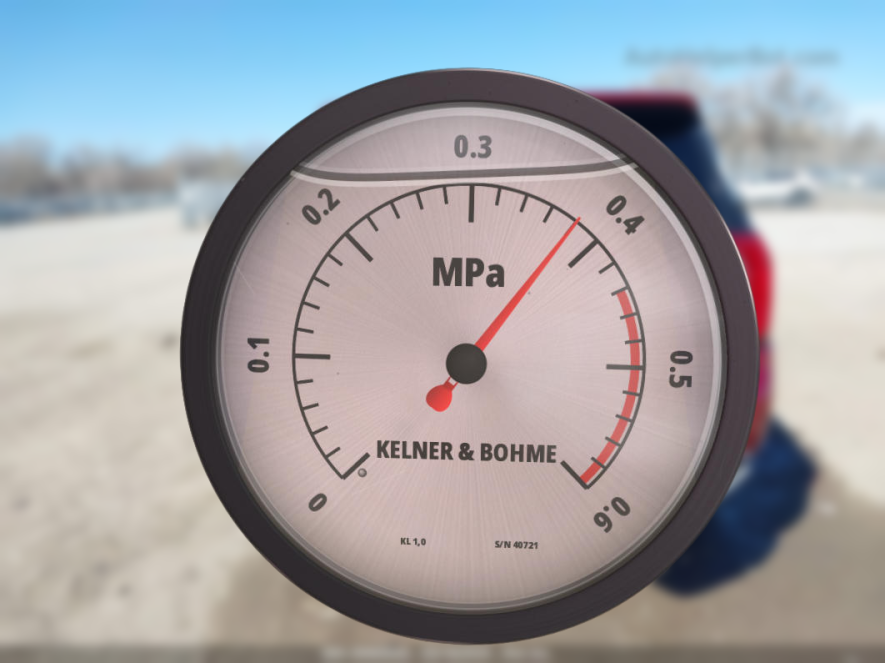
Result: 0.38MPa
